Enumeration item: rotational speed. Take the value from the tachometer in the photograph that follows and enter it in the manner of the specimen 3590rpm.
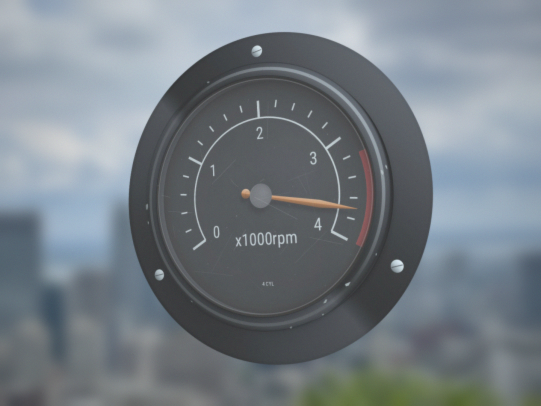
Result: 3700rpm
